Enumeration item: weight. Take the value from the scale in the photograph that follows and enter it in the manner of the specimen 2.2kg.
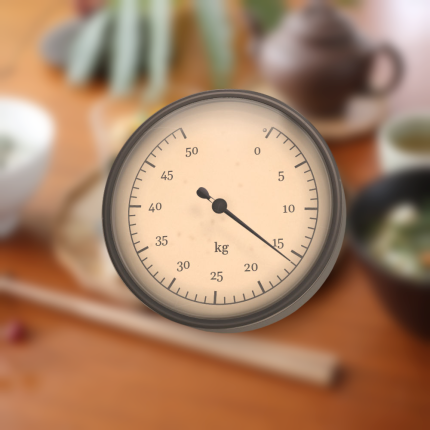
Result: 16kg
